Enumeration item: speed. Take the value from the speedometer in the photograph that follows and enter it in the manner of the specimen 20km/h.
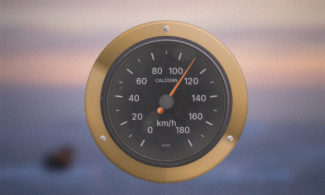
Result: 110km/h
